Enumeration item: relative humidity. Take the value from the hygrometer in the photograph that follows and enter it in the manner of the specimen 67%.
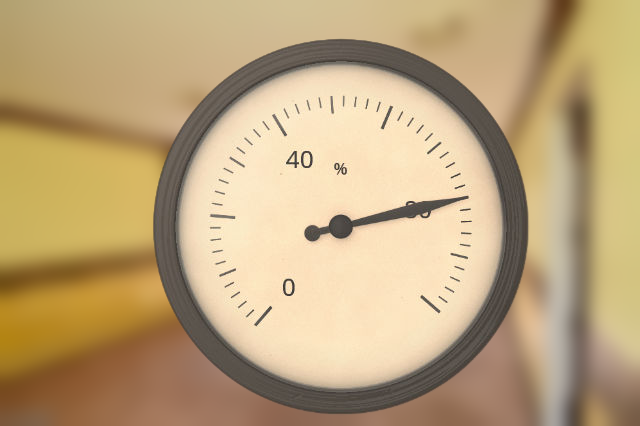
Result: 80%
